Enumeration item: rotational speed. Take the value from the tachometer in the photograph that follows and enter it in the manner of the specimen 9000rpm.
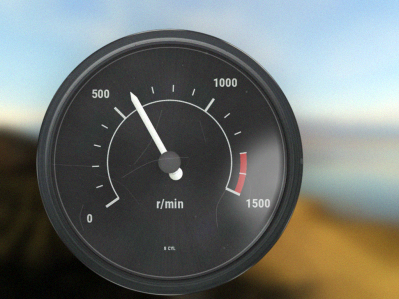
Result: 600rpm
